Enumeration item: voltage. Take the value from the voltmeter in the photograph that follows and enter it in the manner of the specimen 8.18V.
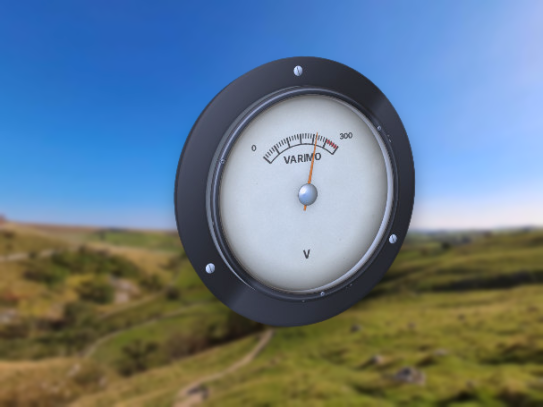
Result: 200V
